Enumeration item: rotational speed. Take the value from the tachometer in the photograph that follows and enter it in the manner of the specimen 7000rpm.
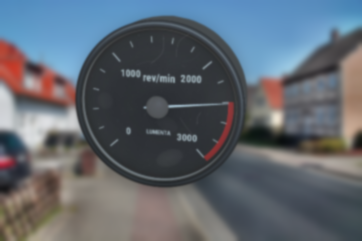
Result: 2400rpm
